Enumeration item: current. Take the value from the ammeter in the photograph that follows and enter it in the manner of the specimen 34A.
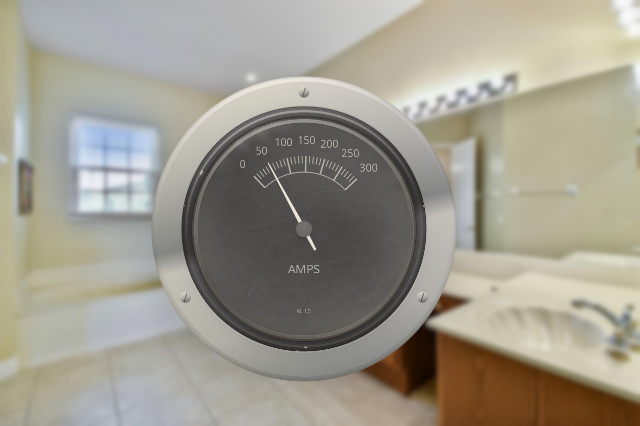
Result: 50A
